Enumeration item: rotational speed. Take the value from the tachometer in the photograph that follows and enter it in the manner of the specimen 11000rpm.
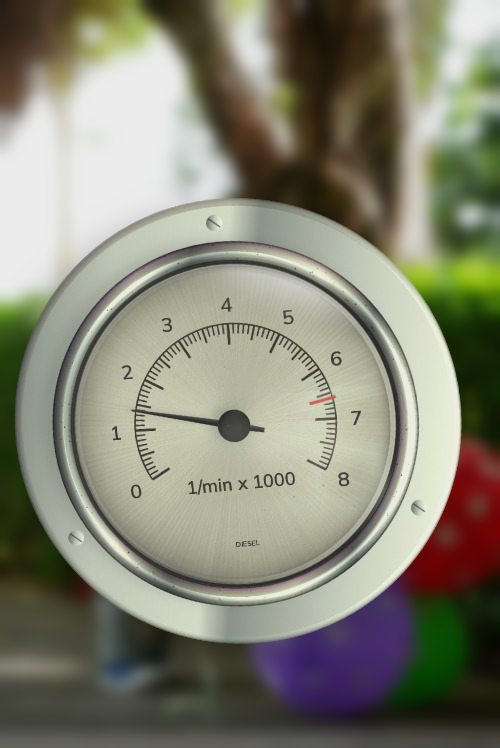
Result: 1400rpm
